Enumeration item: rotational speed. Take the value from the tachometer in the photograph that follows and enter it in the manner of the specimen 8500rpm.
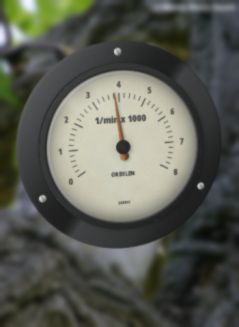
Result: 3800rpm
